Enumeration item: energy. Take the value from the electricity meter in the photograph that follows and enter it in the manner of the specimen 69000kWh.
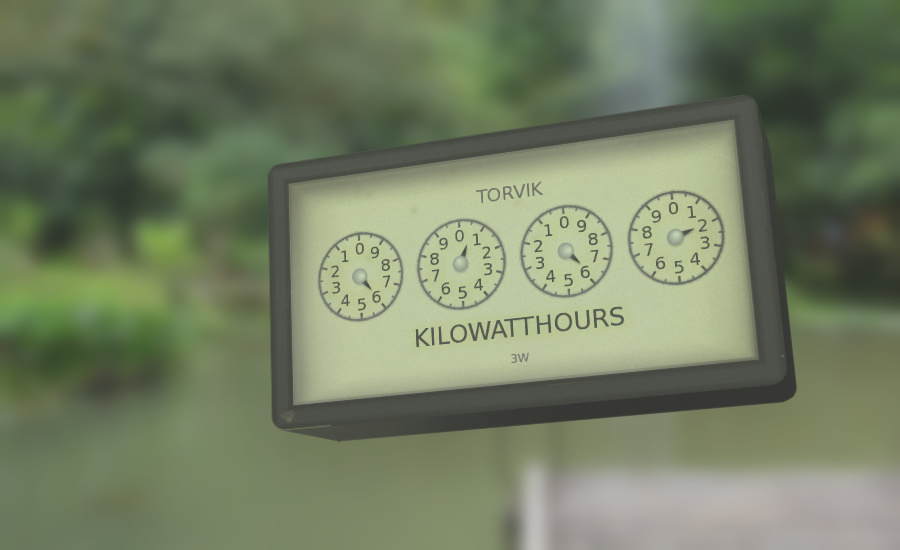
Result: 6062kWh
